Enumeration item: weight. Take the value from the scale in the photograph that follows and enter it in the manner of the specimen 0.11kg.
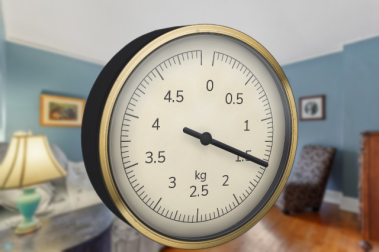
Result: 1.5kg
